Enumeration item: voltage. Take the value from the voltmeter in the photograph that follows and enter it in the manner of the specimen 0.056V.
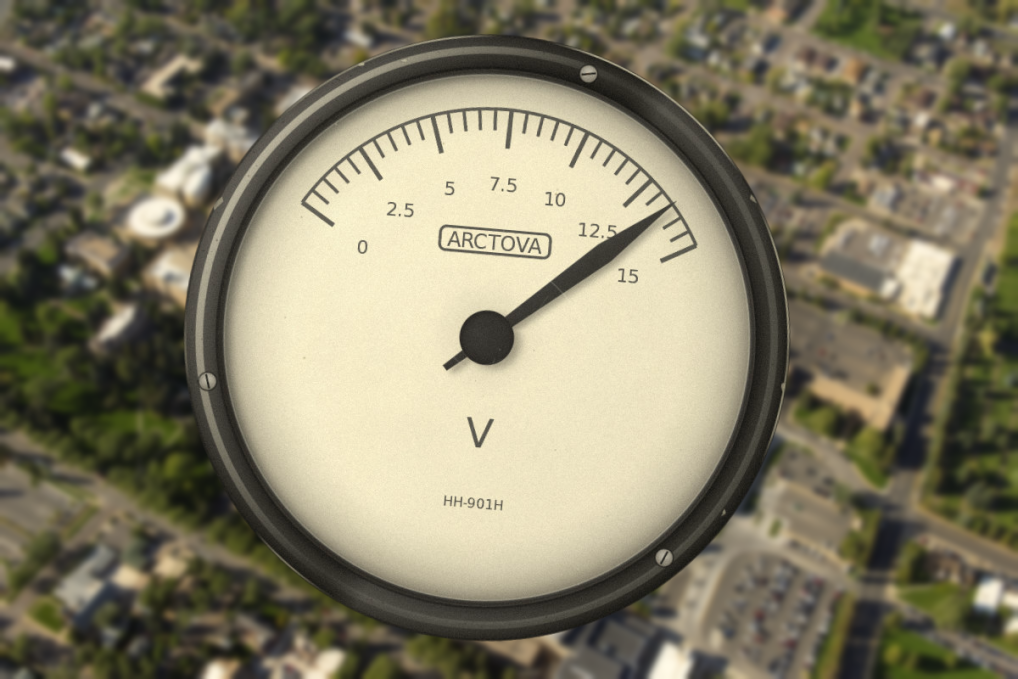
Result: 13.5V
